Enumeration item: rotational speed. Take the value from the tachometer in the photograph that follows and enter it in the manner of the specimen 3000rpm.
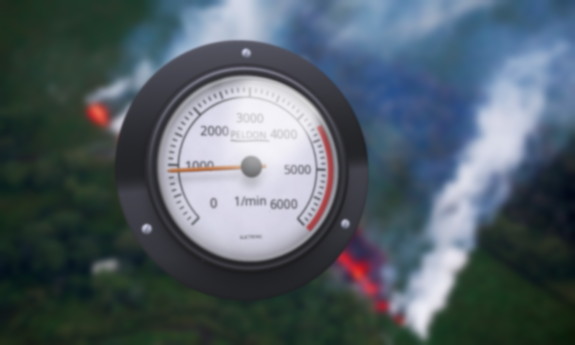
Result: 900rpm
